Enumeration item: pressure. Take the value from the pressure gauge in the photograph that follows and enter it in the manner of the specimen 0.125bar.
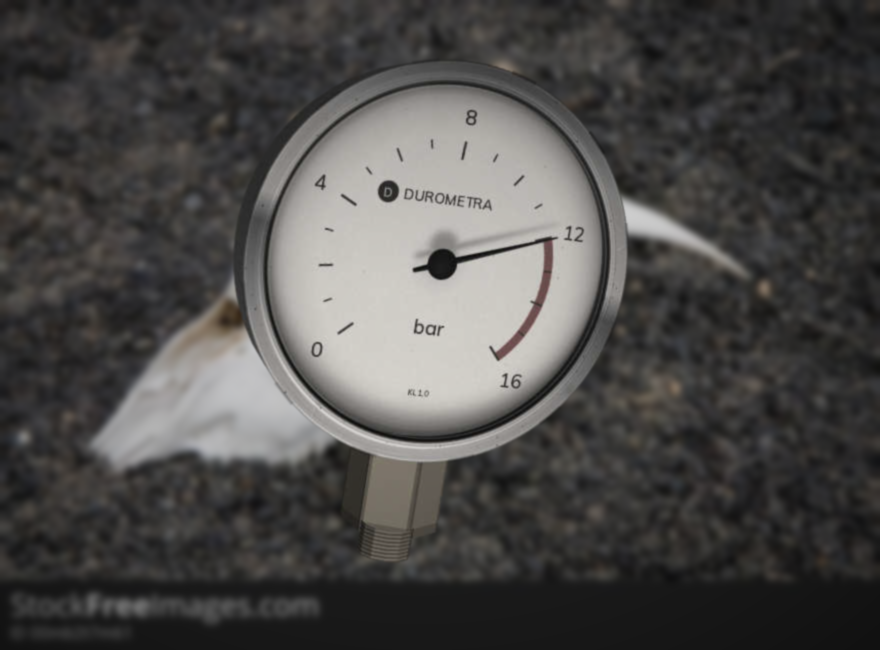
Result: 12bar
